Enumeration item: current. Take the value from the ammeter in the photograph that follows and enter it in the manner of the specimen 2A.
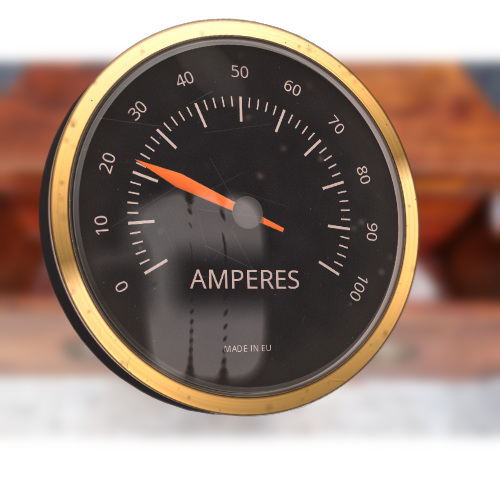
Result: 22A
